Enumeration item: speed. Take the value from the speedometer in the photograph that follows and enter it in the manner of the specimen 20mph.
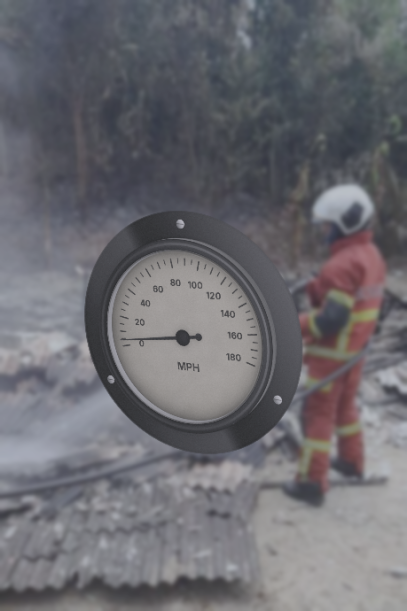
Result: 5mph
